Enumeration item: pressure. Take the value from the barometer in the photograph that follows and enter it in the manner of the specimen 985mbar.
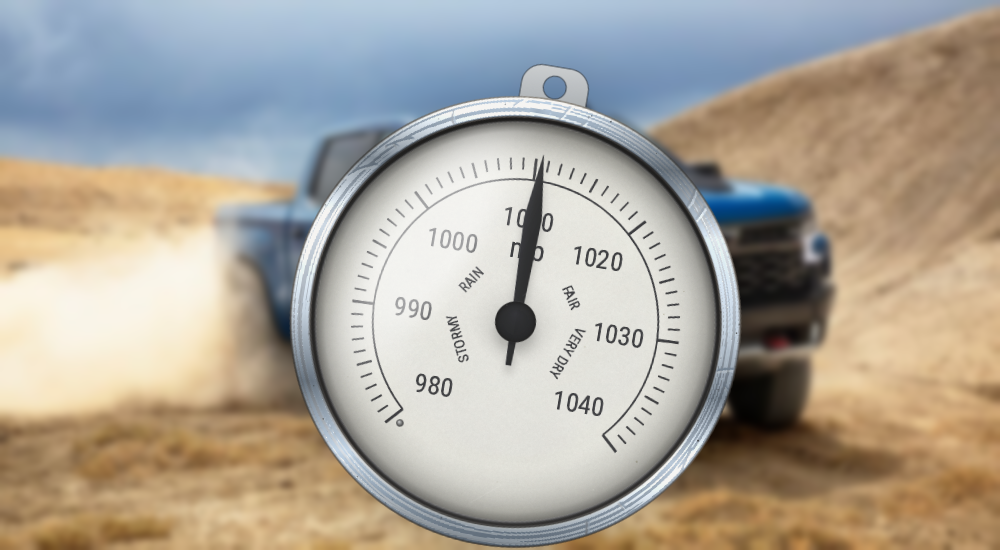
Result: 1010.5mbar
